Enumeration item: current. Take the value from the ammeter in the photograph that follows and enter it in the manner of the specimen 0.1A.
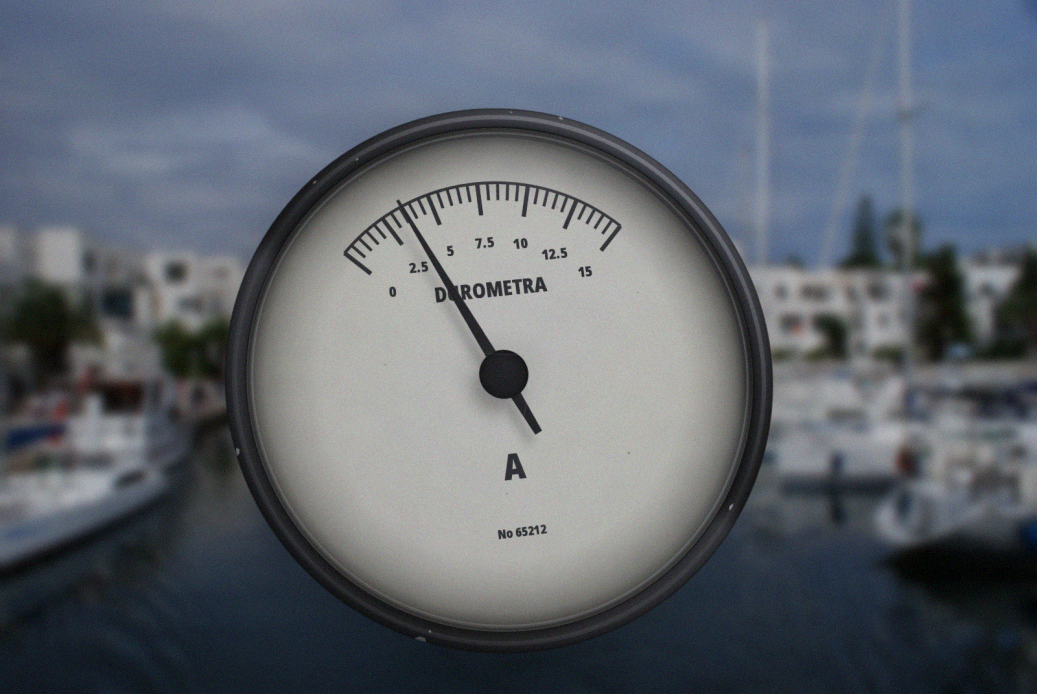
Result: 3.5A
